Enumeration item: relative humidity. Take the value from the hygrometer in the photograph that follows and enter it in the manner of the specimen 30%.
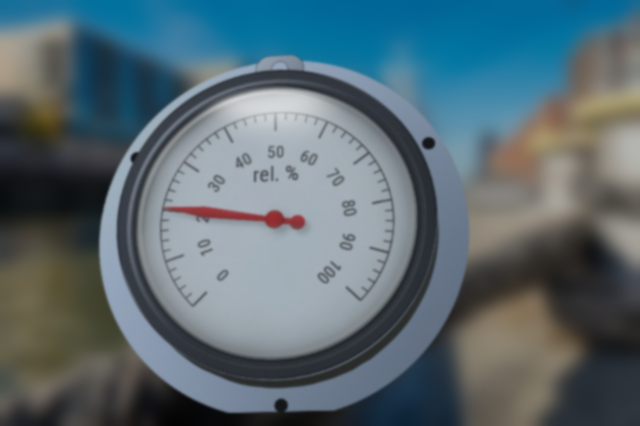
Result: 20%
